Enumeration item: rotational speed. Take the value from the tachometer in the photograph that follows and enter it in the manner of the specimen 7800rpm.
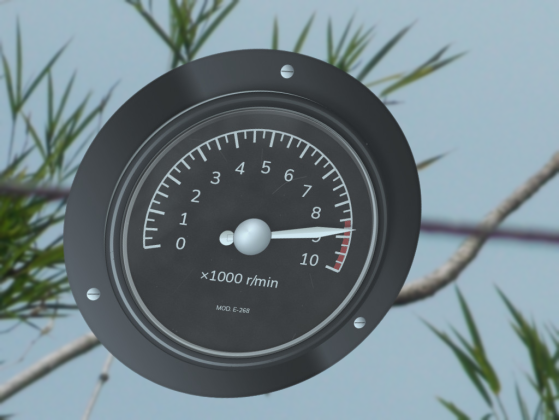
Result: 8750rpm
